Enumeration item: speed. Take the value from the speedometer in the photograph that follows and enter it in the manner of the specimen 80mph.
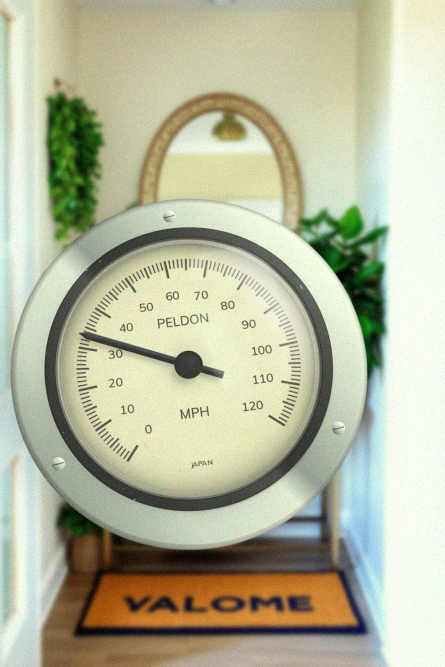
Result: 33mph
